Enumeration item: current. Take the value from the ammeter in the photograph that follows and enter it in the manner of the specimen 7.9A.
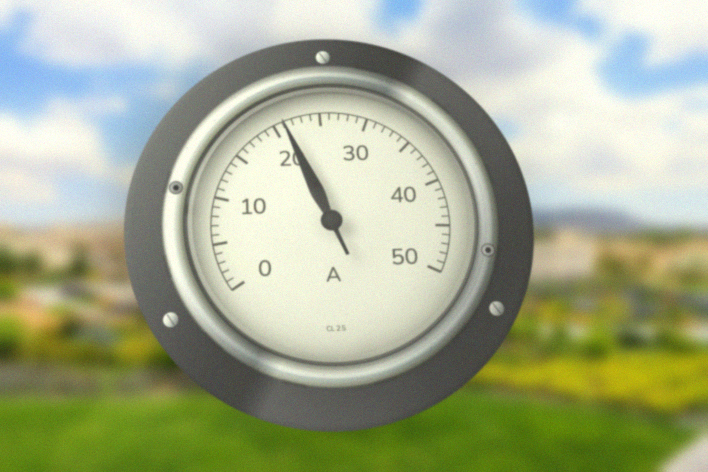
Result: 21A
